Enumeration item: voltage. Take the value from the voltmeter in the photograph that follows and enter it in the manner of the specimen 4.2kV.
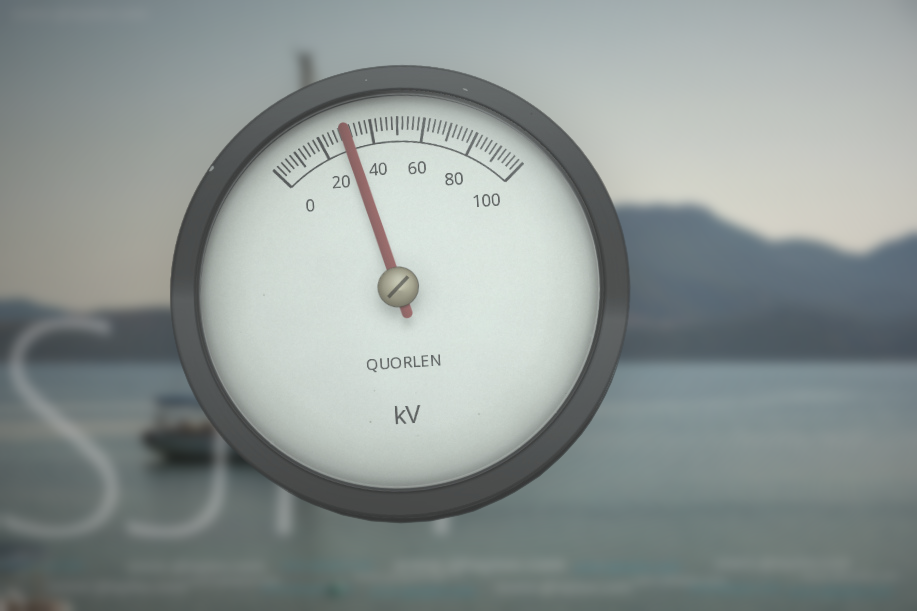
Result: 30kV
